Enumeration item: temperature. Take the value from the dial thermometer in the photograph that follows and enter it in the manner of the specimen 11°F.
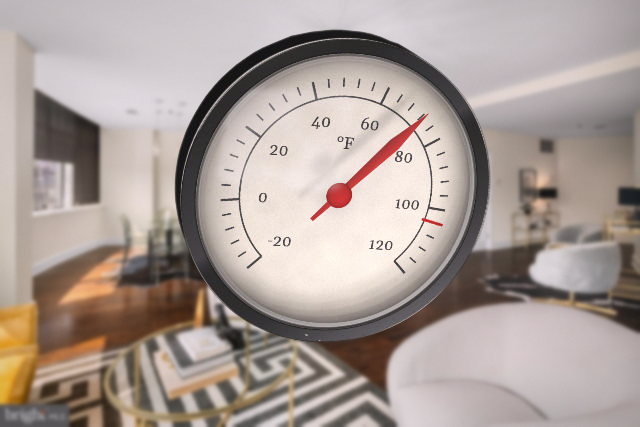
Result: 72°F
